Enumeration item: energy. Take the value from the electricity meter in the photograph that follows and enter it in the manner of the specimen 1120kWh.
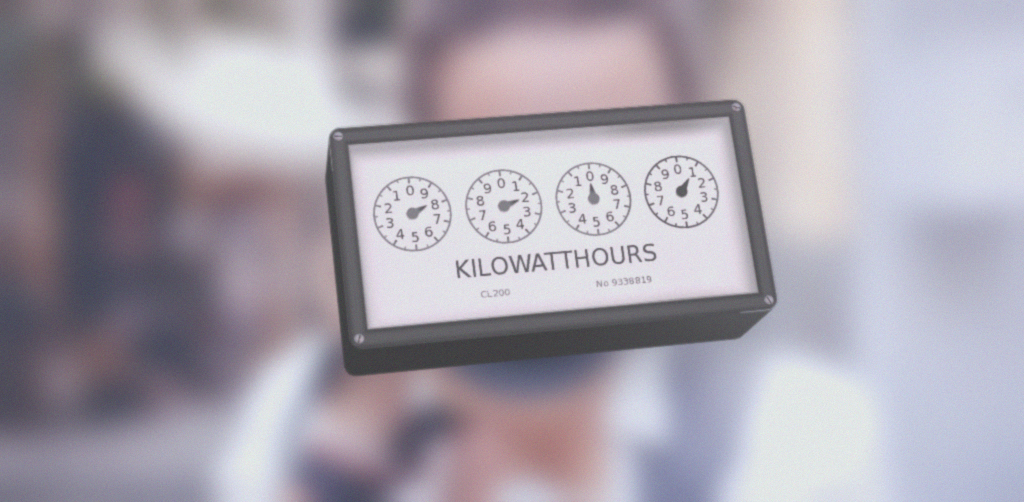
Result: 8201kWh
